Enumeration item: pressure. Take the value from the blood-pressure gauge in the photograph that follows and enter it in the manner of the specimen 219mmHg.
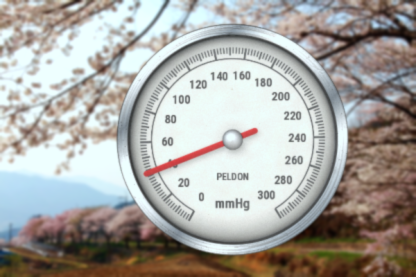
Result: 40mmHg
